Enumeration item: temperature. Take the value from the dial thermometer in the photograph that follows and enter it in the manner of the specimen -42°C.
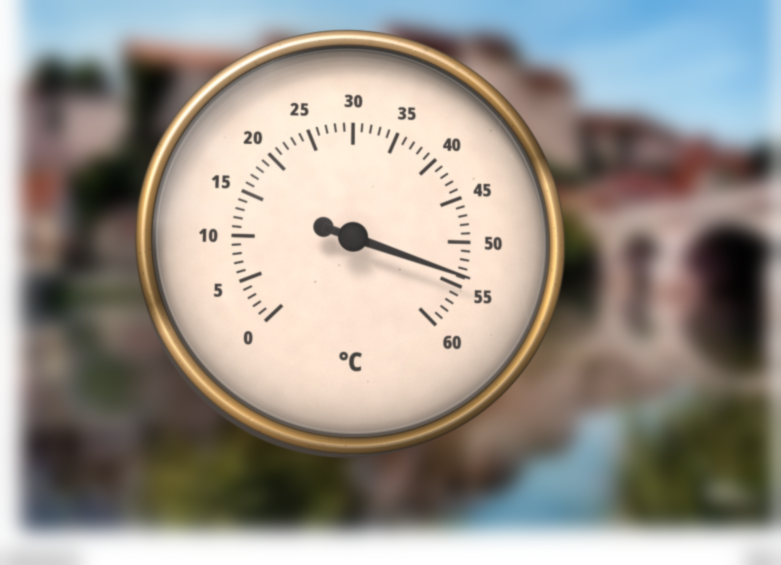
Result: 54°C
